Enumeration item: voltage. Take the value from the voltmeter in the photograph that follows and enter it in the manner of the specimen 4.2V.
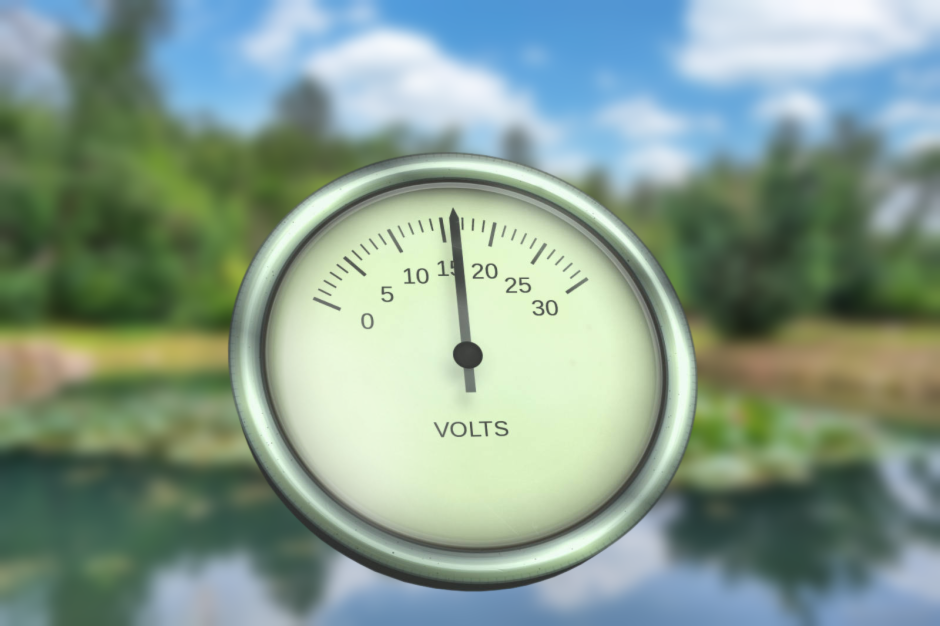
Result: 16V
